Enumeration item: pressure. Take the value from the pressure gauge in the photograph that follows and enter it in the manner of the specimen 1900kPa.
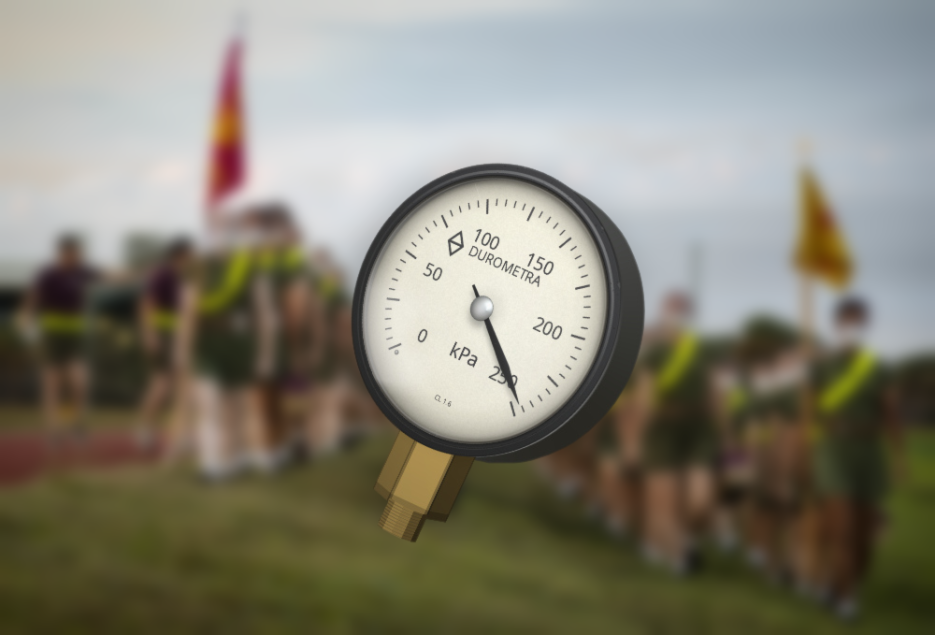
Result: 245kPa
